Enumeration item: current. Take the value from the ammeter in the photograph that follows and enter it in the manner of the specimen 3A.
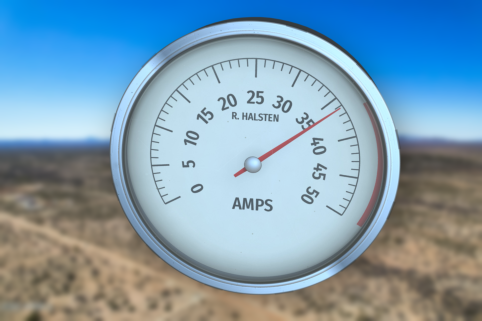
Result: 36A
